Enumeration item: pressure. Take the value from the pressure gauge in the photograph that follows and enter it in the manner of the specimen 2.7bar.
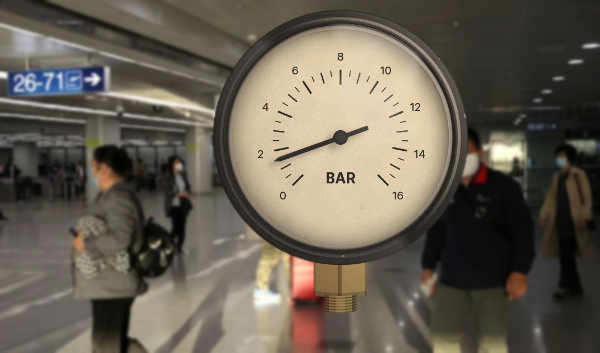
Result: 1.5bar
